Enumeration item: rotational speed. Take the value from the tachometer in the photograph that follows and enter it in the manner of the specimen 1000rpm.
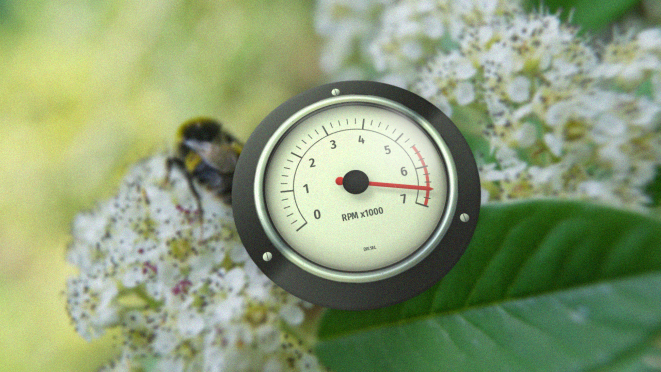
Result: 6600rpm
